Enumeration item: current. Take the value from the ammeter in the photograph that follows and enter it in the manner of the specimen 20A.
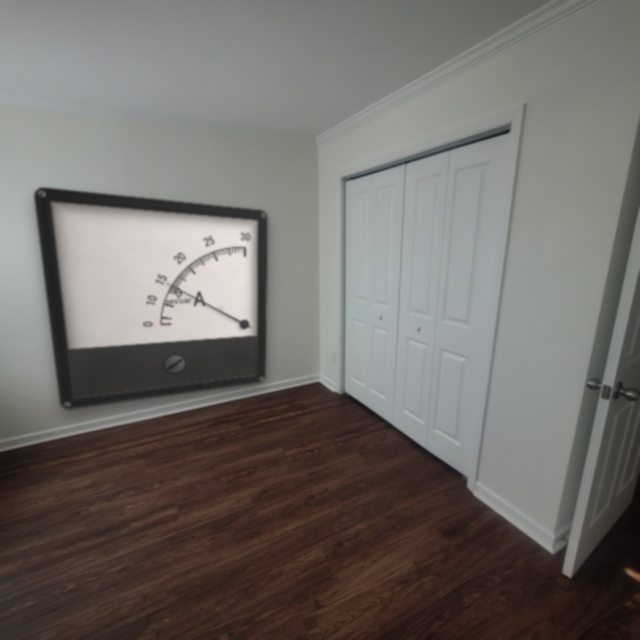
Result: 15A
